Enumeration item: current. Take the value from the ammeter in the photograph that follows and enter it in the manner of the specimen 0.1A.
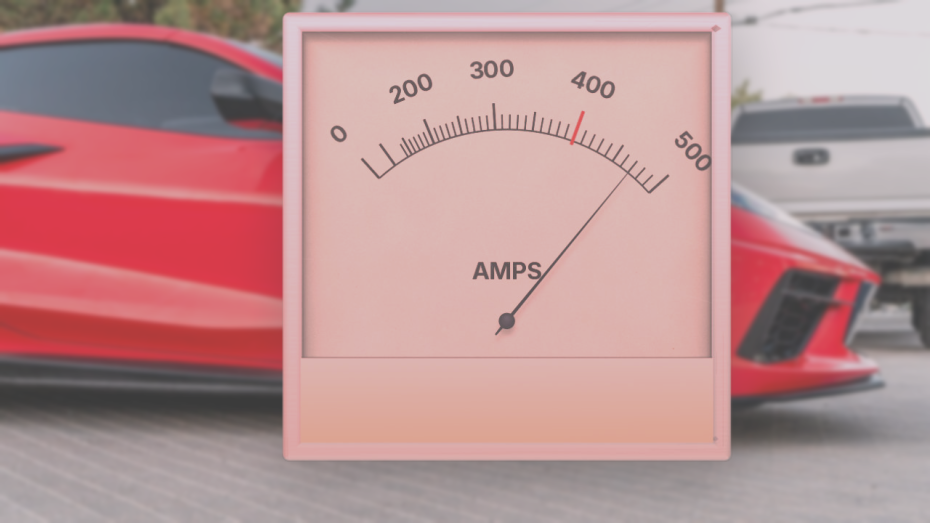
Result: 470A
